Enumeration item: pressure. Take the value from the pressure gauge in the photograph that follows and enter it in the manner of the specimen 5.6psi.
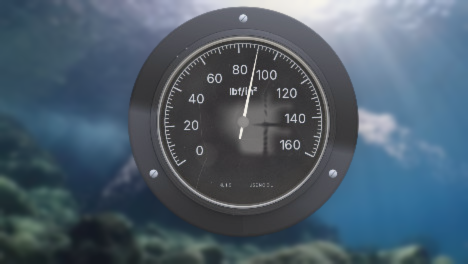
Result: 90psi
